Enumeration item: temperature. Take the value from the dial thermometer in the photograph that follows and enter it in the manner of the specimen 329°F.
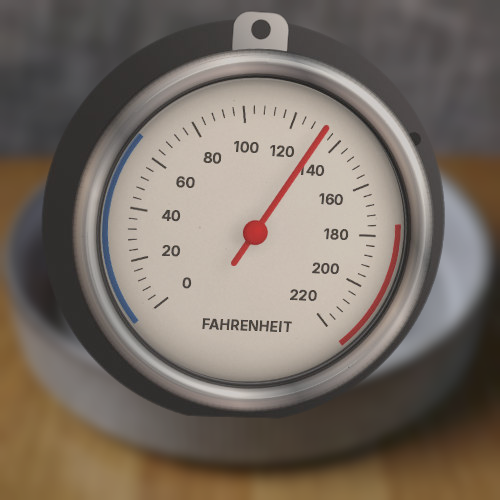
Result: 132°F
